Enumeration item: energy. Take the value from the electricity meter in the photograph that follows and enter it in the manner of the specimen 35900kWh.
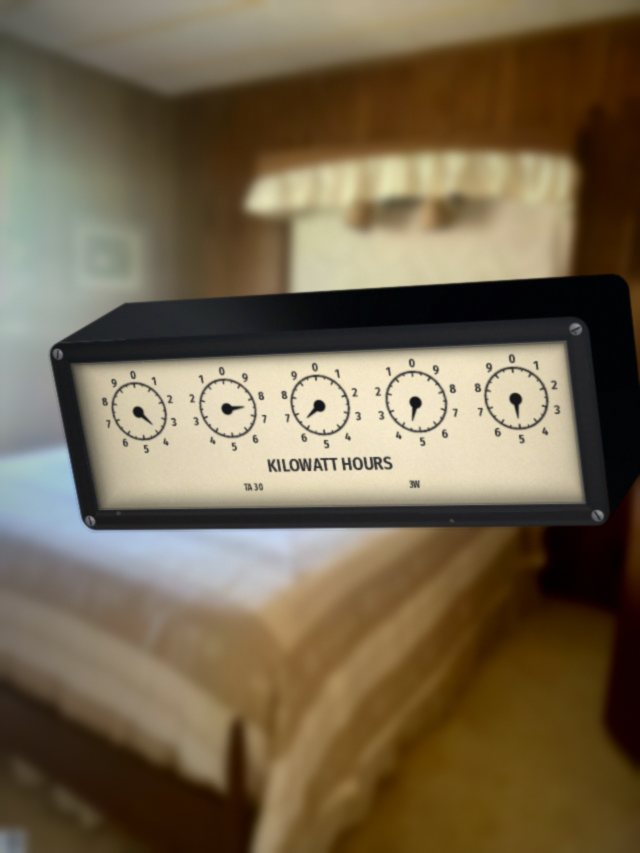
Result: 37645kWh
